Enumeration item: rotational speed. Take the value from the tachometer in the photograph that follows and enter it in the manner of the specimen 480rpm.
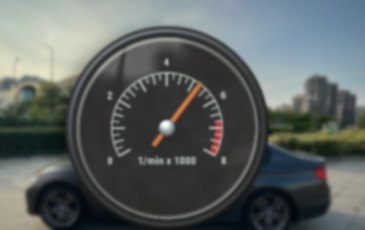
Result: 5250rpm
